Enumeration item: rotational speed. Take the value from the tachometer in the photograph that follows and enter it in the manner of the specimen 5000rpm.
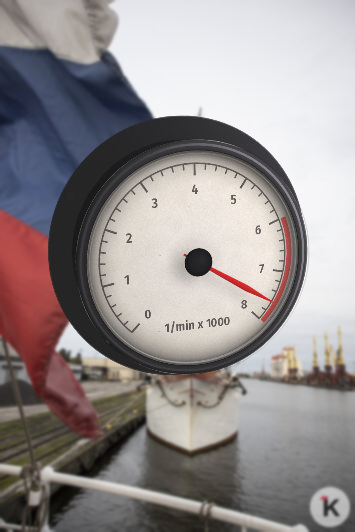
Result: 7600rpm
